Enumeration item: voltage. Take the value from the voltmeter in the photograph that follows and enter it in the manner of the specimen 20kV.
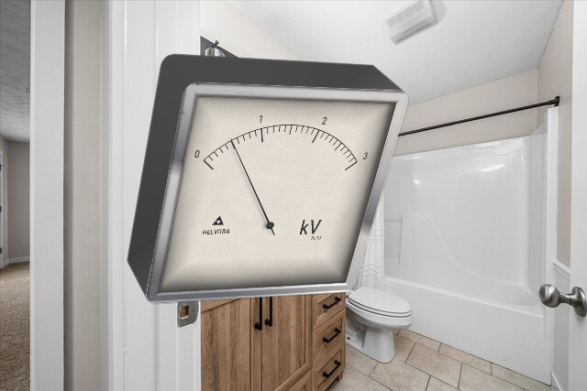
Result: 0.5kV
